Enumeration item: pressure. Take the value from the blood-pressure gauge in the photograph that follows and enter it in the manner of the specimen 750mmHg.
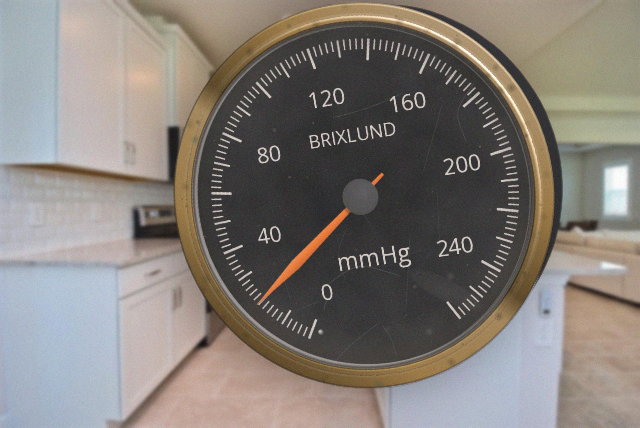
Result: 20mmHg
